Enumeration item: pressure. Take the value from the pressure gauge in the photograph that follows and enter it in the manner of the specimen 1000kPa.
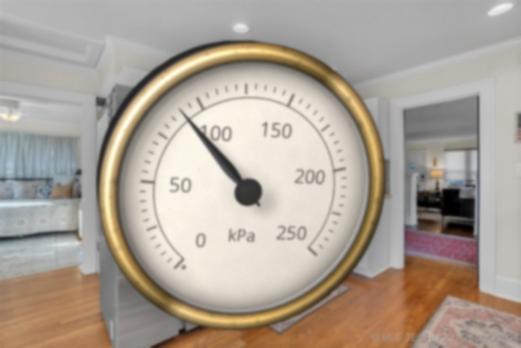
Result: 90kPa
